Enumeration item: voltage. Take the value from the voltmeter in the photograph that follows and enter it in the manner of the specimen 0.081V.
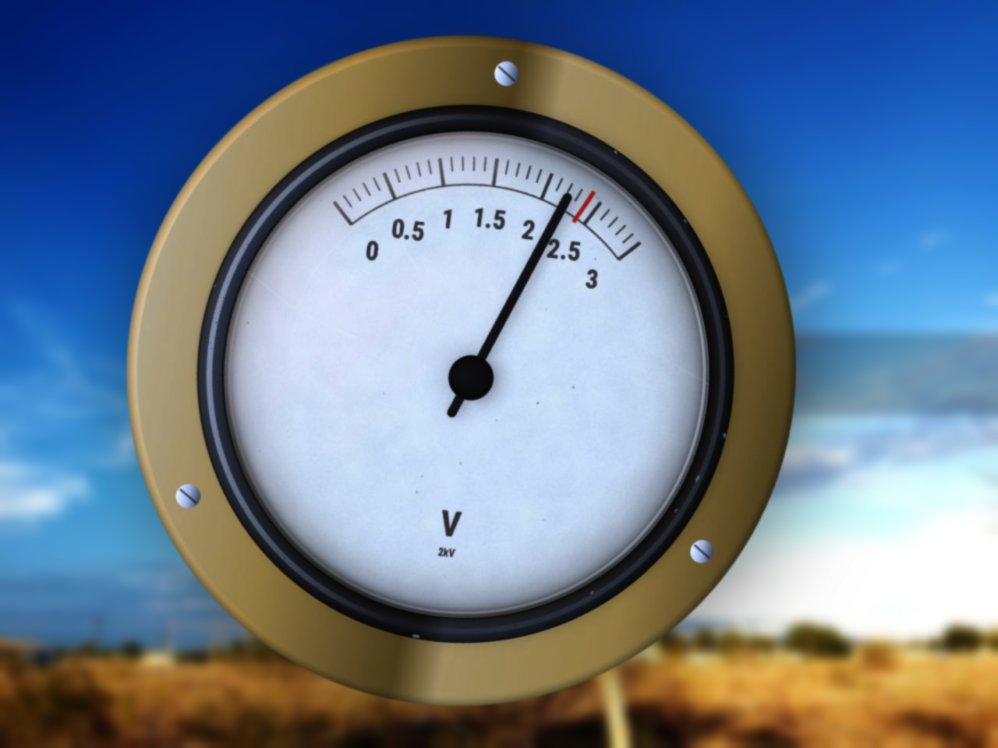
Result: 2.2V
